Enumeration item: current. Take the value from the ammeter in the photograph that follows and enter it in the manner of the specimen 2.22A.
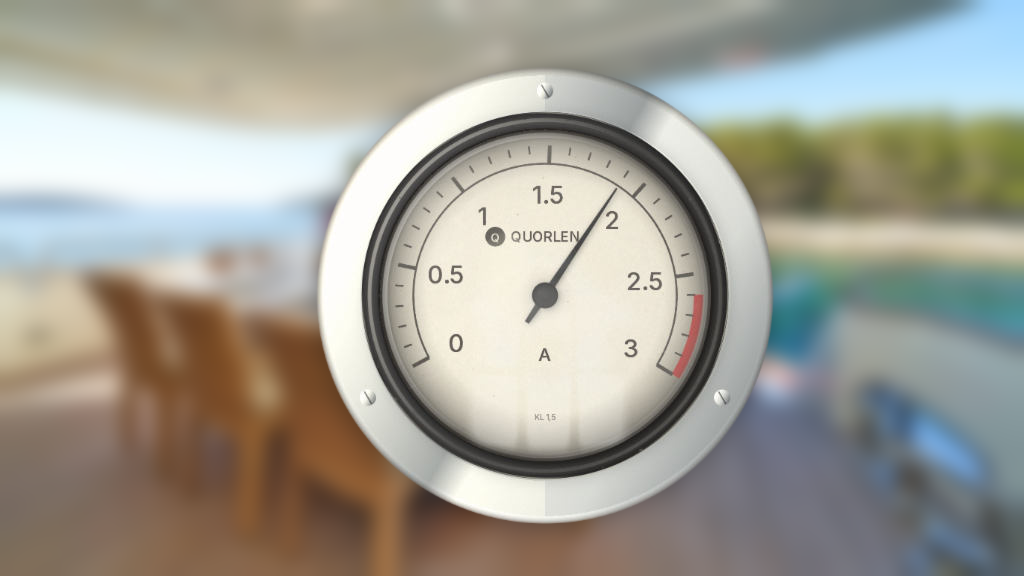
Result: 1.9A
